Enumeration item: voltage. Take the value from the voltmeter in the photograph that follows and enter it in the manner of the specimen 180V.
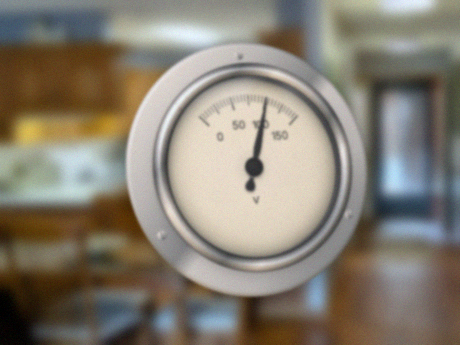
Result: 100V
